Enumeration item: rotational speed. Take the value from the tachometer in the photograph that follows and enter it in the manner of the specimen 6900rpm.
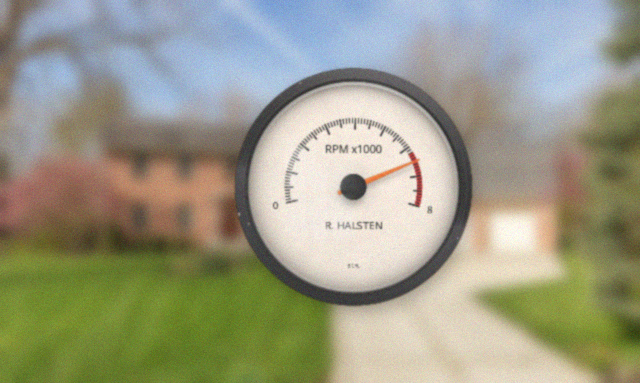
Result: 6500rpm
